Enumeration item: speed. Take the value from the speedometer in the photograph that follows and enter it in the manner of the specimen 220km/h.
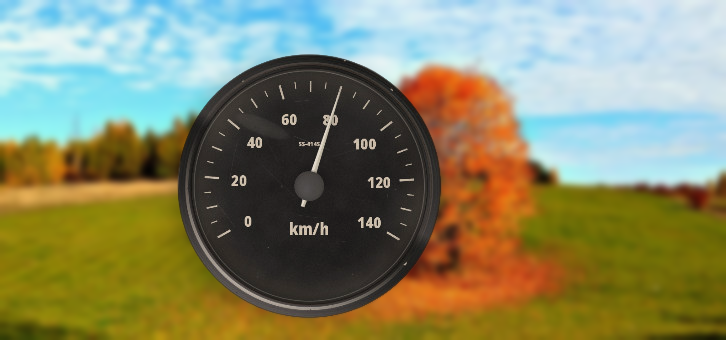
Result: 80km/h
